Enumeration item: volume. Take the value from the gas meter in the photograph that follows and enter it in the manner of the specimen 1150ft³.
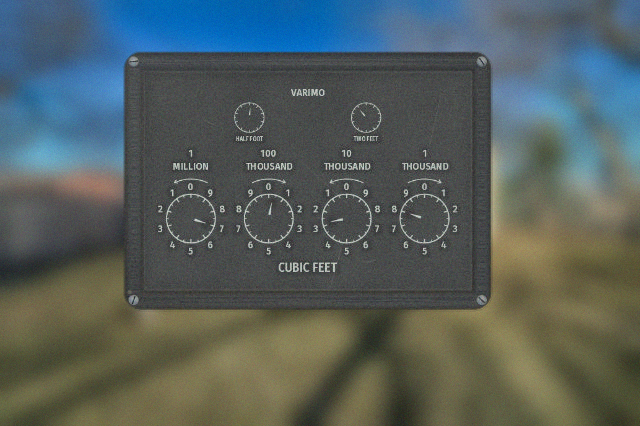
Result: 702800ft³
